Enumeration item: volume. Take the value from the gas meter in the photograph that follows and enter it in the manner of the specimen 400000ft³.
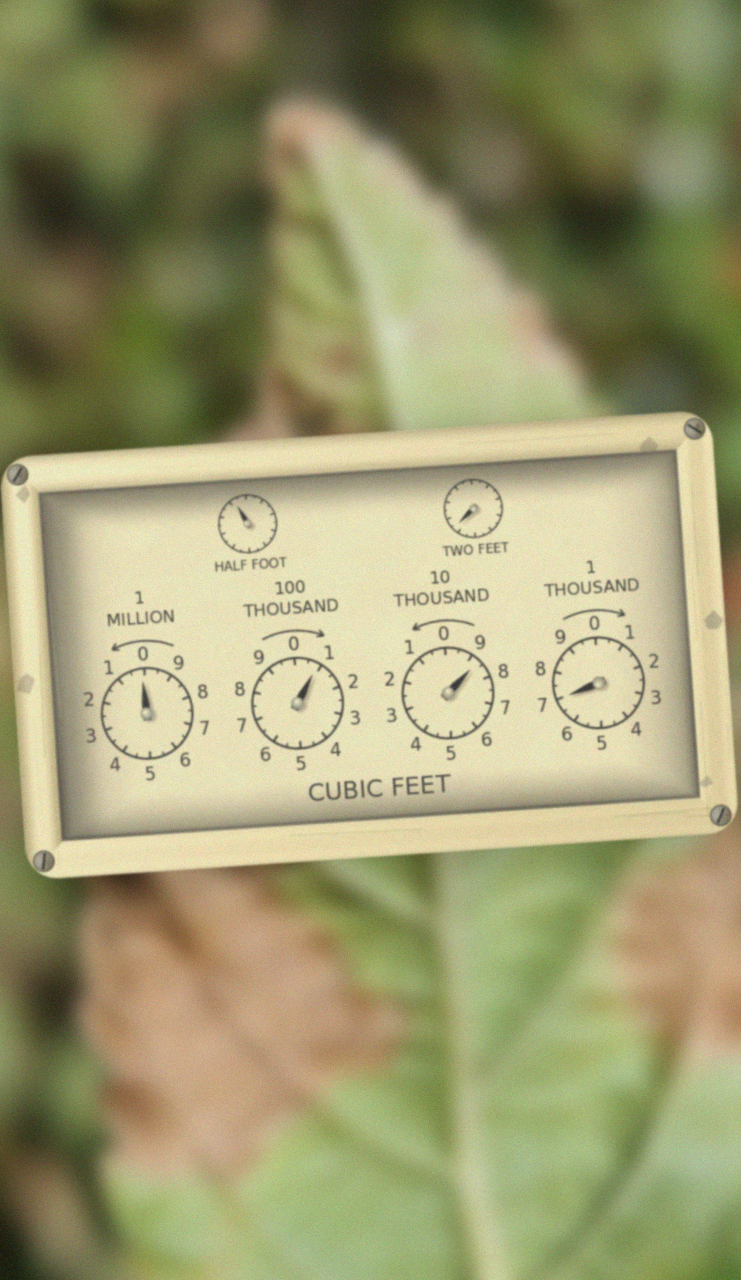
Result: 8700ft³
